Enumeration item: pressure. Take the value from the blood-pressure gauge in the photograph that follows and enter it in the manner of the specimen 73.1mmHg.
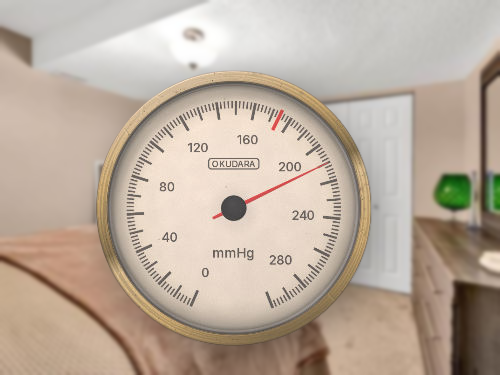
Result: 210mmHg
